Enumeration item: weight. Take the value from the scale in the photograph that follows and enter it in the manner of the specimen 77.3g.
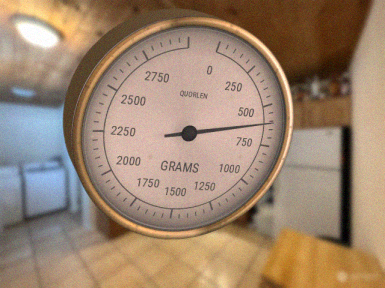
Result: 600g
